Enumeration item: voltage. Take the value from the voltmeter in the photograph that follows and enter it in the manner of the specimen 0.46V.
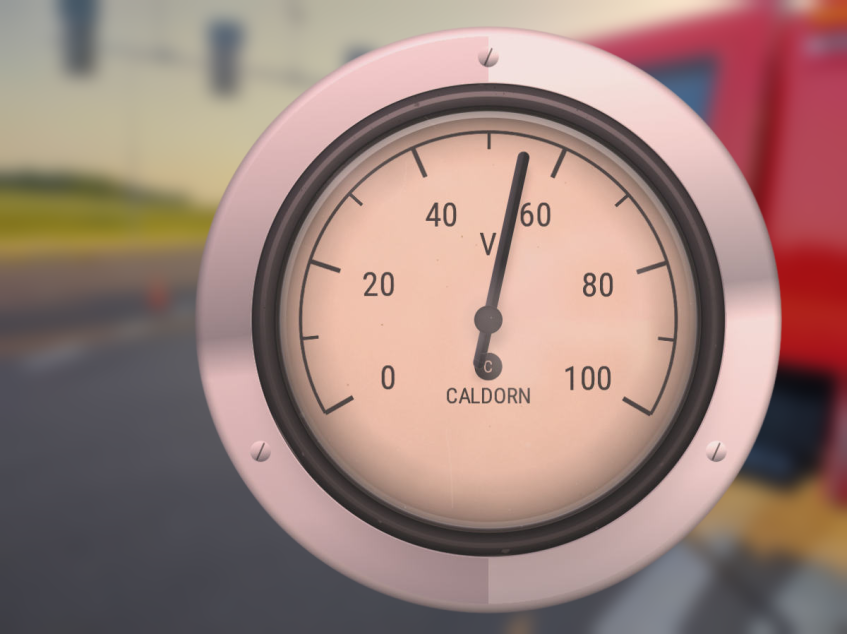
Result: 55V
